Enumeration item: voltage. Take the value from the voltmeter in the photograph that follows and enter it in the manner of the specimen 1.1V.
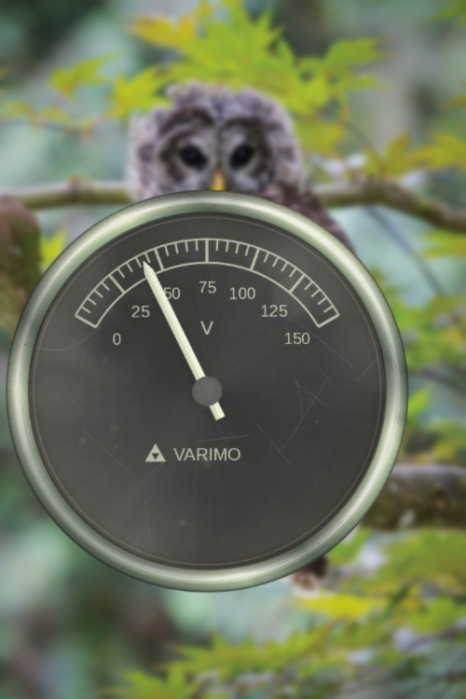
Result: 42.5V
